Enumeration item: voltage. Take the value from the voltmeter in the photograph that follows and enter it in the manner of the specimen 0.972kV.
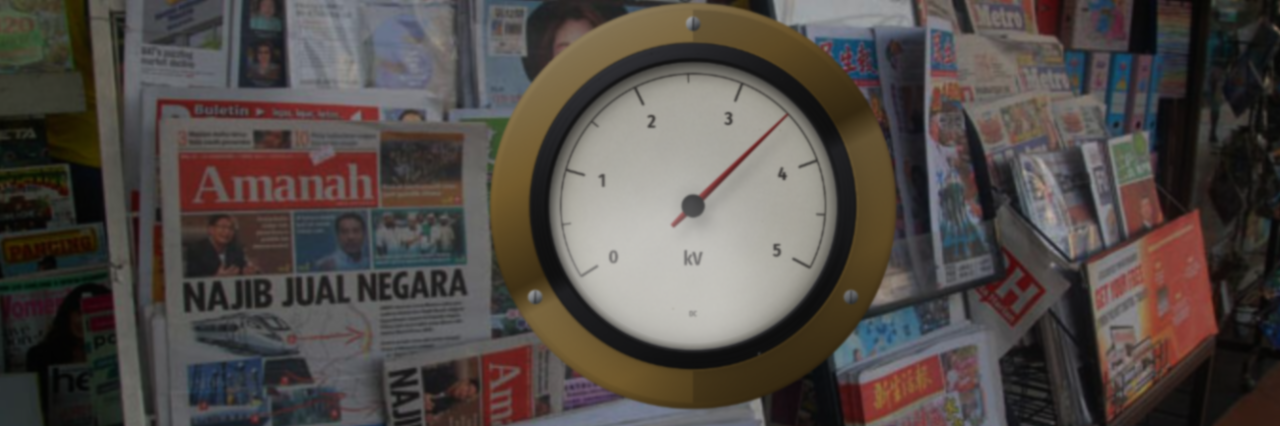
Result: 3.5kV
